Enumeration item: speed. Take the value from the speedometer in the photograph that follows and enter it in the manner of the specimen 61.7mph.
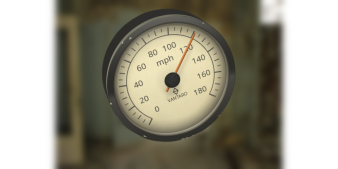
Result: 120mph
